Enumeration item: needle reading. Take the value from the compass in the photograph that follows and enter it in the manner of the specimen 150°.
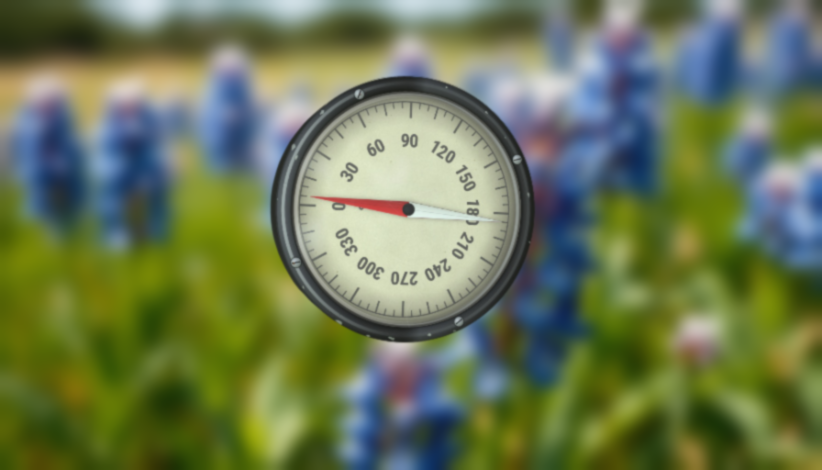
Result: 5°
